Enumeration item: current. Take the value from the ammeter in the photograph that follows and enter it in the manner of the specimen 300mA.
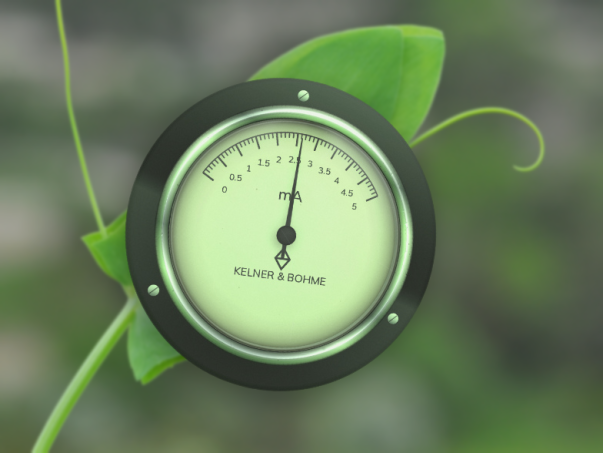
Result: 2.6mA
